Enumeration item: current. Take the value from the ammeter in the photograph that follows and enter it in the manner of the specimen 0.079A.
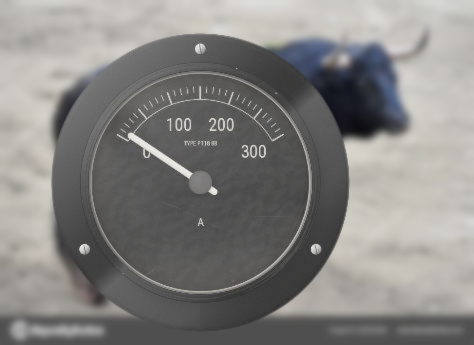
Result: 10A
